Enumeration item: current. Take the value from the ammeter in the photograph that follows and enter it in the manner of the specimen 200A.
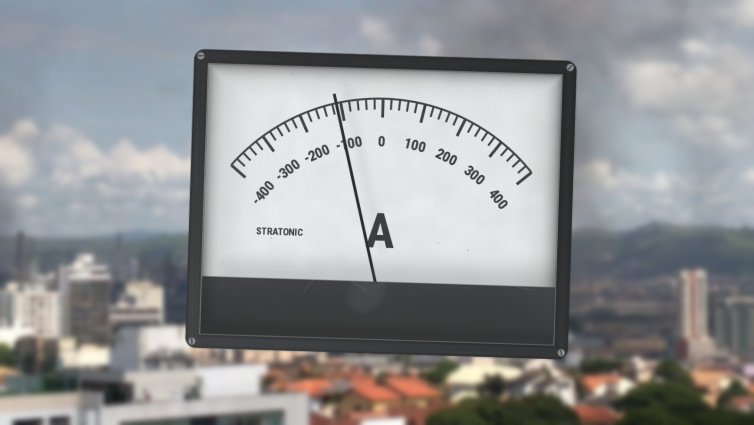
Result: -110A
